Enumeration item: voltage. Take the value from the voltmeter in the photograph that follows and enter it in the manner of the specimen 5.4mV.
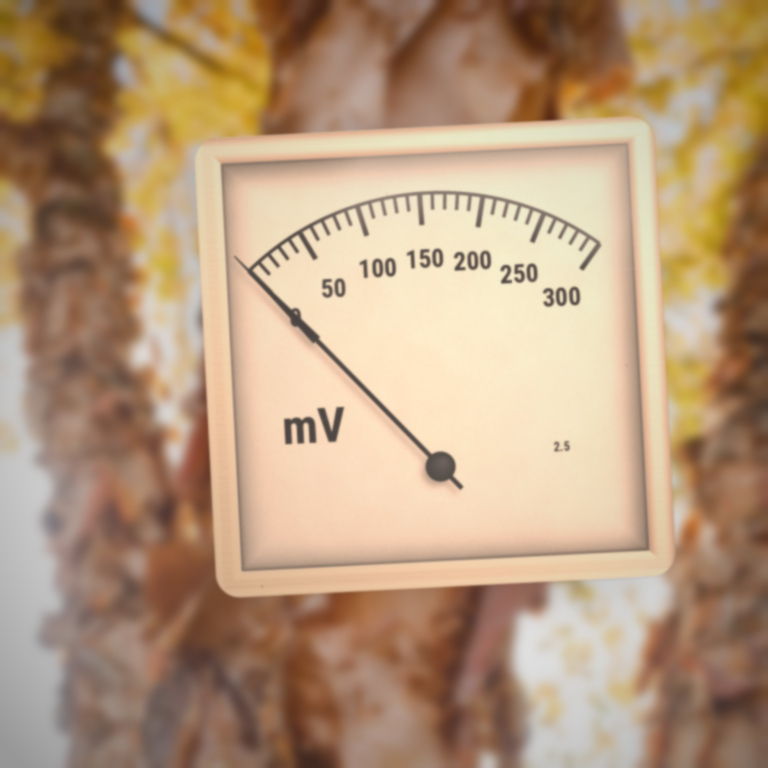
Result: 0mV
